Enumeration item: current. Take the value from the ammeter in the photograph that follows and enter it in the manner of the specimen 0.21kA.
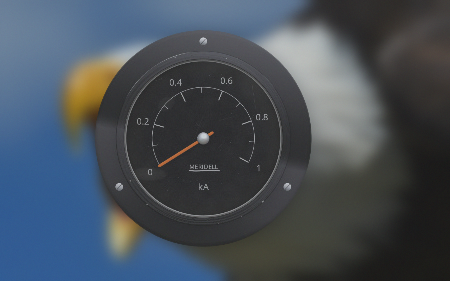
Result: 0kA
